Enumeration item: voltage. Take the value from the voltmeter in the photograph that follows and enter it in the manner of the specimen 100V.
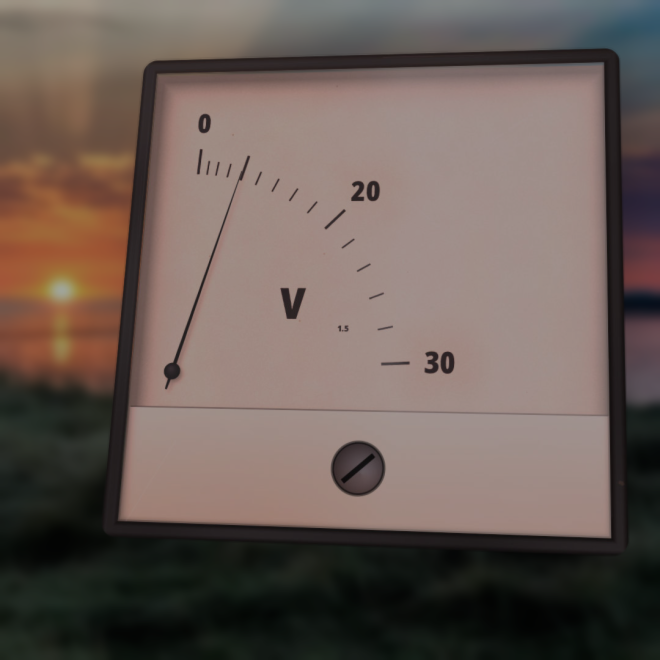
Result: 10V
